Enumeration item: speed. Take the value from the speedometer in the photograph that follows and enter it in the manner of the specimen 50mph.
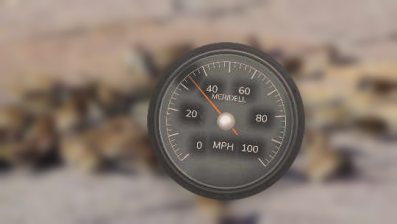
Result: 34mph
